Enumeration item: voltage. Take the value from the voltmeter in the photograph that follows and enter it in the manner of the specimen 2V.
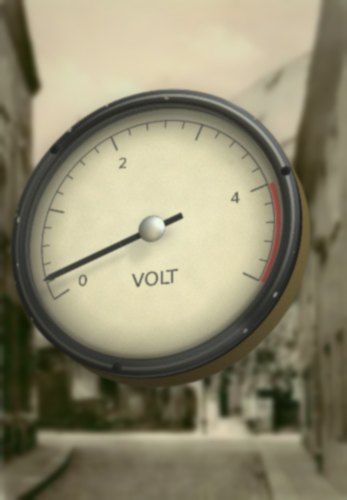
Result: 0.2V
